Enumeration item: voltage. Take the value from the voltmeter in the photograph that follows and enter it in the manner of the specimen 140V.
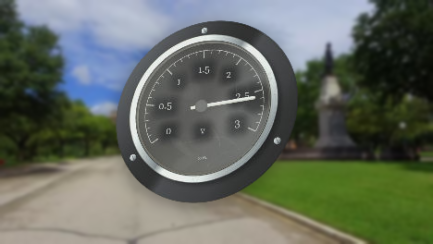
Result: 2.6V
